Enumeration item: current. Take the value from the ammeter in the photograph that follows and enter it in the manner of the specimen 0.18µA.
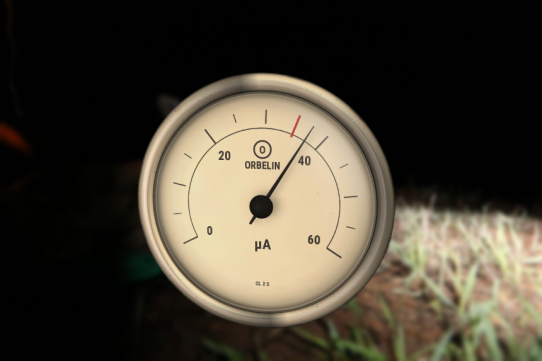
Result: 37.5µA
